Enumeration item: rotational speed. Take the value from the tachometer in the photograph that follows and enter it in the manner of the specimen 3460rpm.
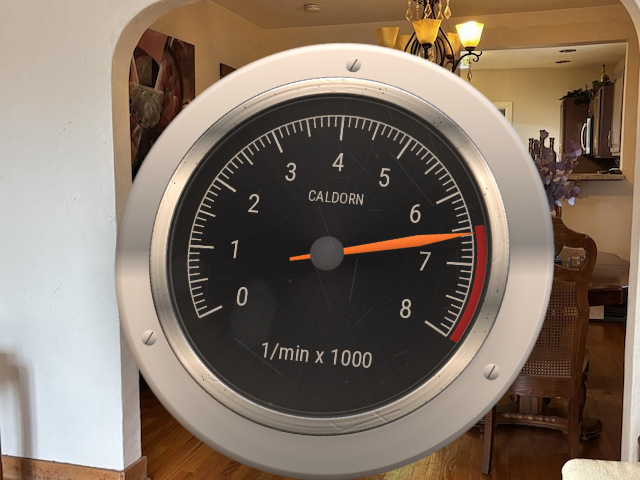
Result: 6600rpm
